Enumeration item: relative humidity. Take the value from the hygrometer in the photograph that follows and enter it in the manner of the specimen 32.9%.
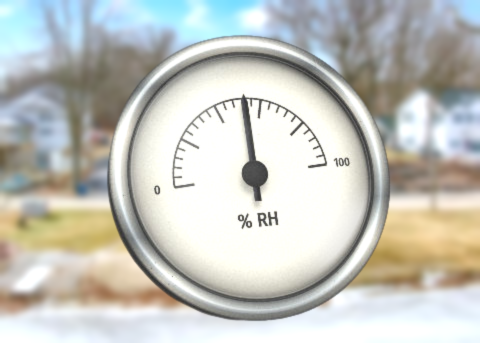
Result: 52%
